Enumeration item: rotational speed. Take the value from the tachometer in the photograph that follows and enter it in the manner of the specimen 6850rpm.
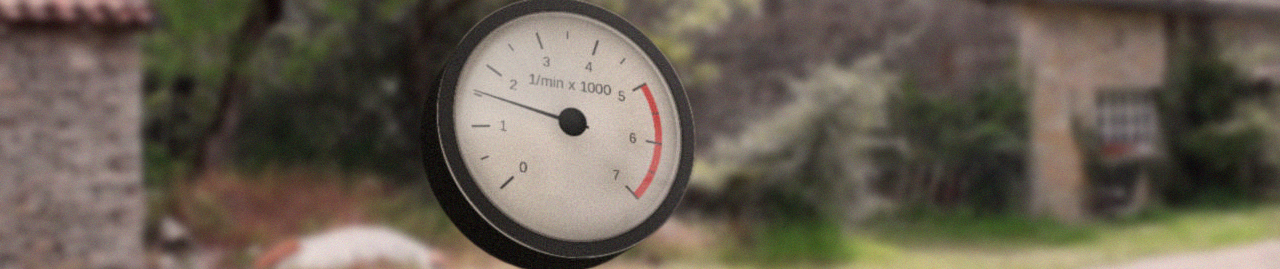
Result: 1500rpm
